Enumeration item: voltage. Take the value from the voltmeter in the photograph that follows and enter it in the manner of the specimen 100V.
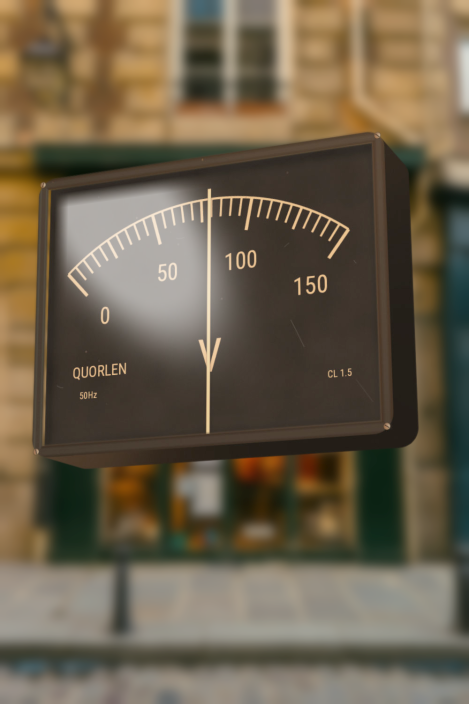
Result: 80V
